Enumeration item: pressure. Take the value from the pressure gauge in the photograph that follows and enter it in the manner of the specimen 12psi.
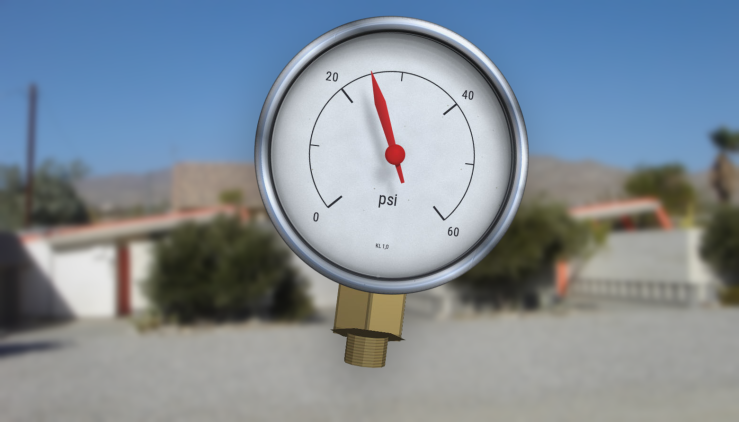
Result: 25psi
